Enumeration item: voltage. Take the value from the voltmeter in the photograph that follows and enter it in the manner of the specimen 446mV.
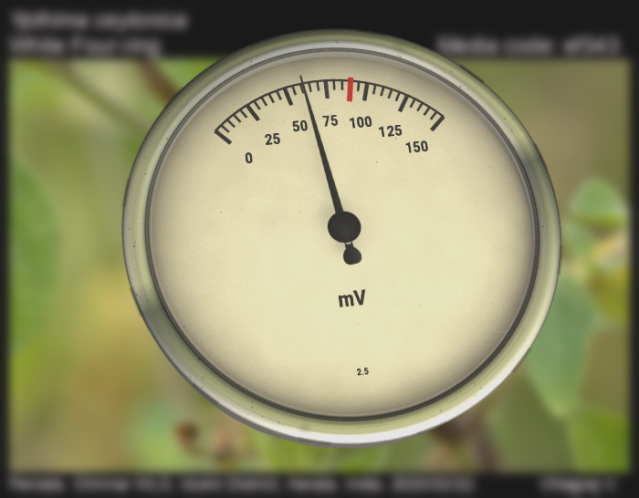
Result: 60mV
